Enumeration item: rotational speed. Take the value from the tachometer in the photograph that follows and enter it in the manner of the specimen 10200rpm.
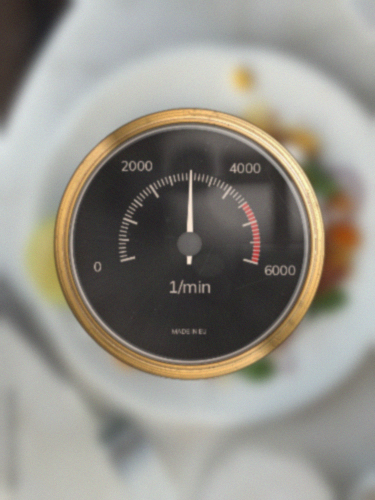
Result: 3000rpm
